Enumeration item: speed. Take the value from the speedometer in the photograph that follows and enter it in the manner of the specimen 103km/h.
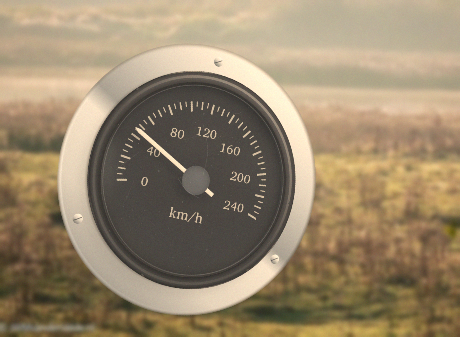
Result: 45km/h
